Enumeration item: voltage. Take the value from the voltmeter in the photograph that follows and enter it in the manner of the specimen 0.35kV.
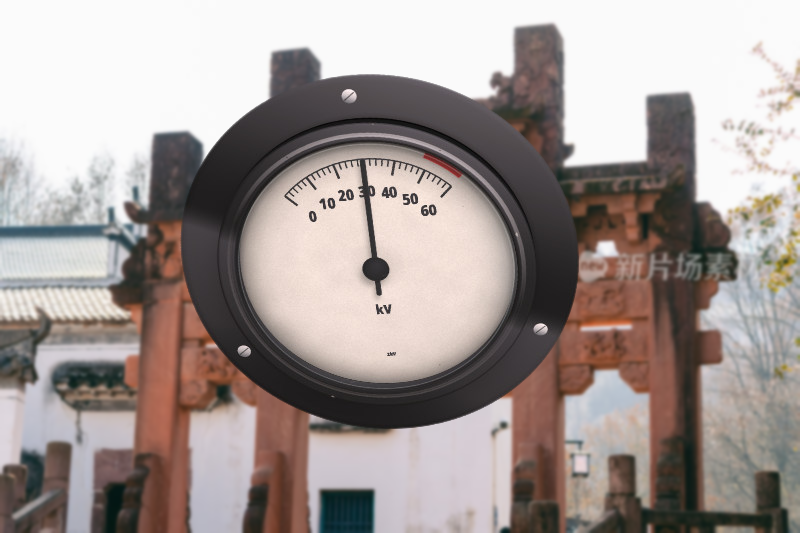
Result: 30kV
